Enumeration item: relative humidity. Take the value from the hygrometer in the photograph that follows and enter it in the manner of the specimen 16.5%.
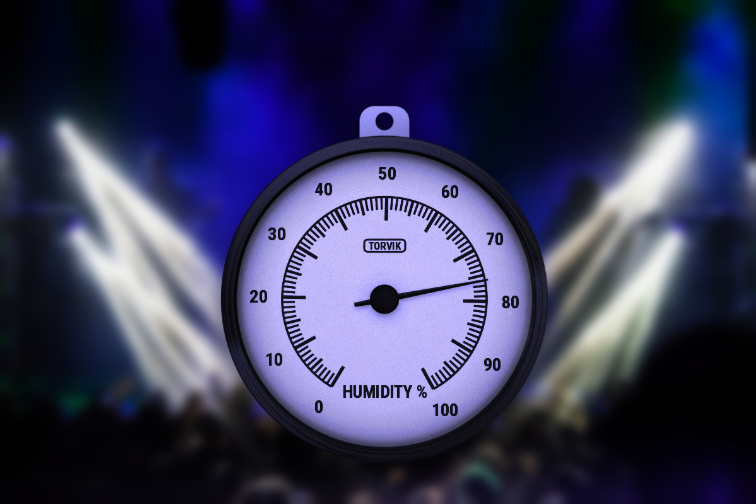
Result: 76%
